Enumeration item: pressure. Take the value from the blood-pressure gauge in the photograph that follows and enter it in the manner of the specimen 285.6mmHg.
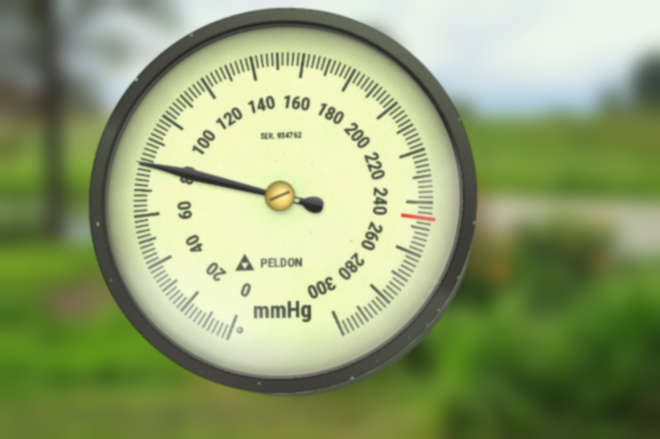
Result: 80mmHg
